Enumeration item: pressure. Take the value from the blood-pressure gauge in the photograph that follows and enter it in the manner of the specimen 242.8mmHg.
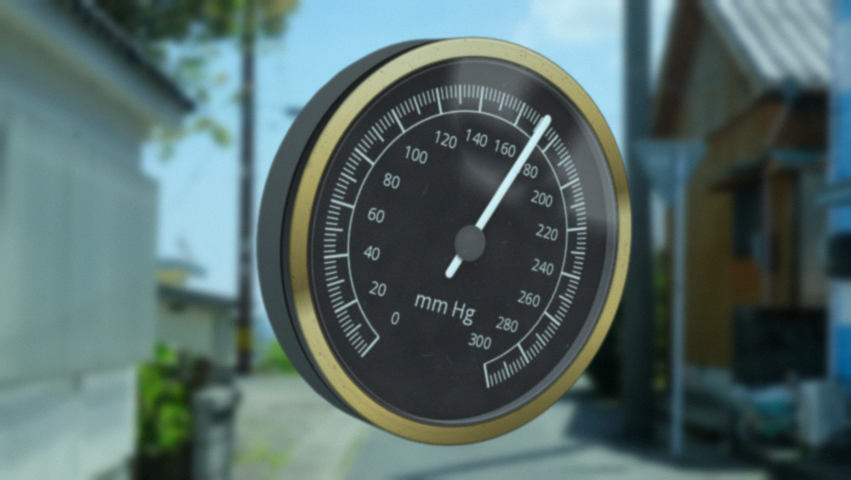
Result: 170mmHg
